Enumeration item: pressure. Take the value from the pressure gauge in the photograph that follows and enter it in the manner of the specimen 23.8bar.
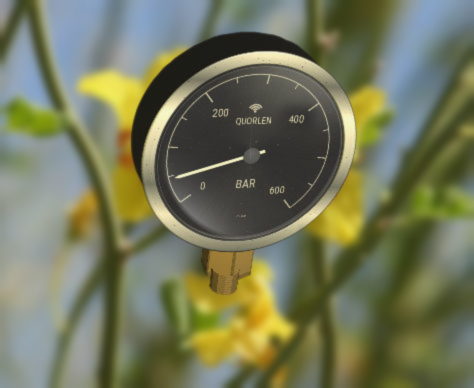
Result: 50bar
